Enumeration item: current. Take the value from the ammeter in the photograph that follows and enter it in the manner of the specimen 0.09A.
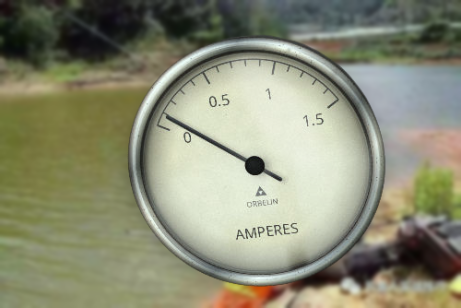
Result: 0.1A
